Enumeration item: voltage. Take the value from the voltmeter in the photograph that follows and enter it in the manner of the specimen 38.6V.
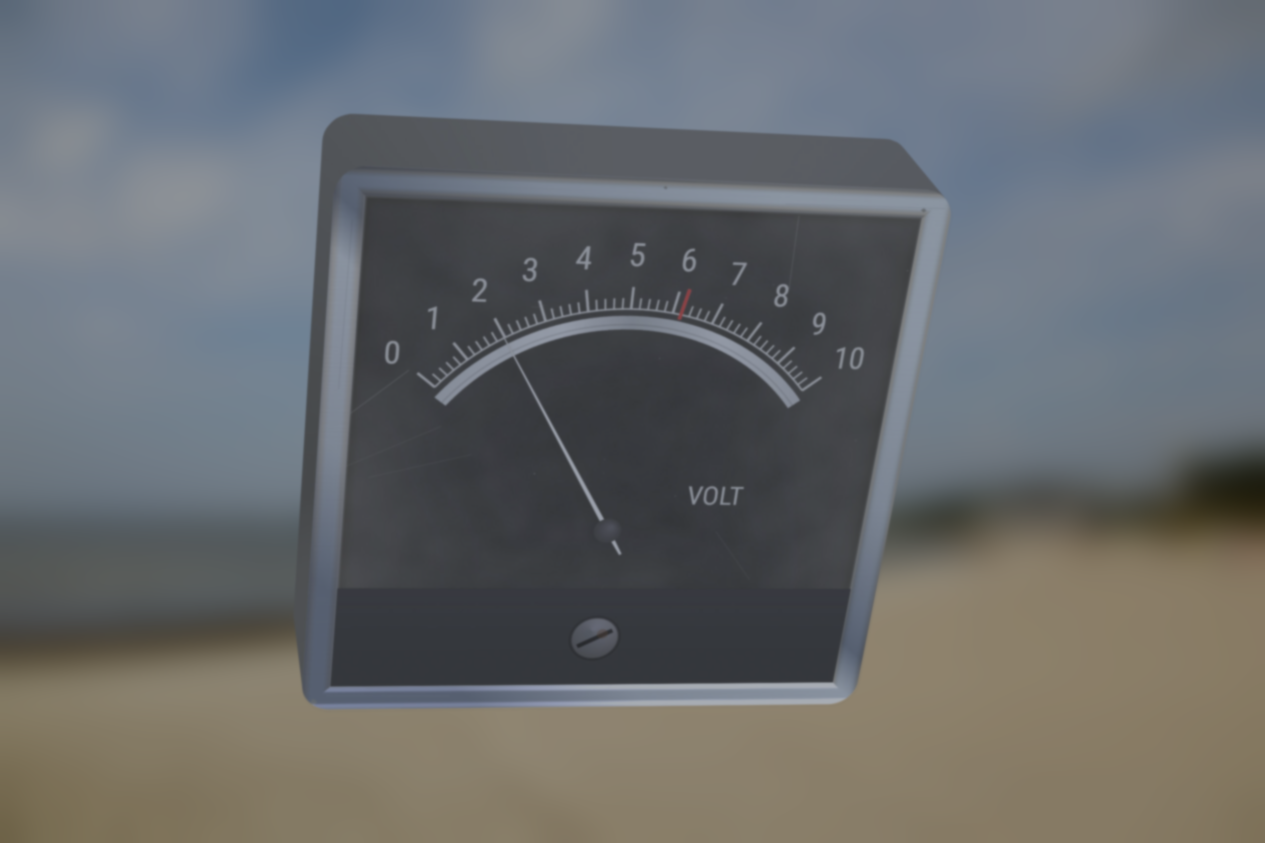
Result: 2V
